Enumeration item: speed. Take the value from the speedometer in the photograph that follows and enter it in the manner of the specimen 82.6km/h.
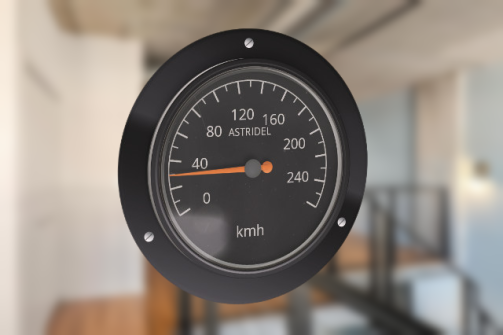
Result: 30km/h
